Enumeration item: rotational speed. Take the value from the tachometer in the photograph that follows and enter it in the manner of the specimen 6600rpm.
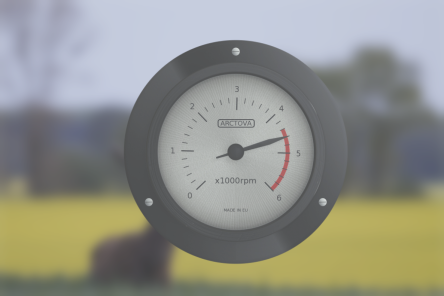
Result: 4600rpm
